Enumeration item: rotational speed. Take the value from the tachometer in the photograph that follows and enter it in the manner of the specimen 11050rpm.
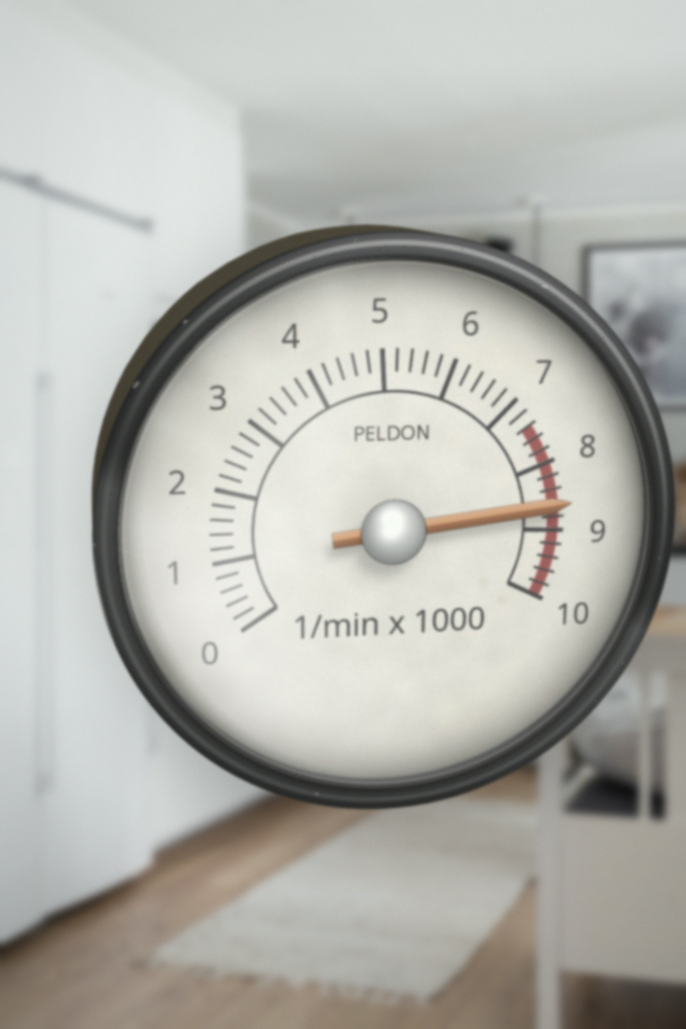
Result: 8600rpm
